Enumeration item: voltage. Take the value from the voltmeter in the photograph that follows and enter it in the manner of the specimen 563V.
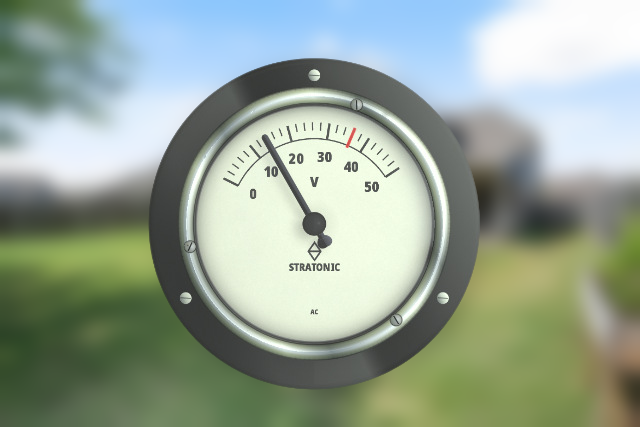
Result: 14V
